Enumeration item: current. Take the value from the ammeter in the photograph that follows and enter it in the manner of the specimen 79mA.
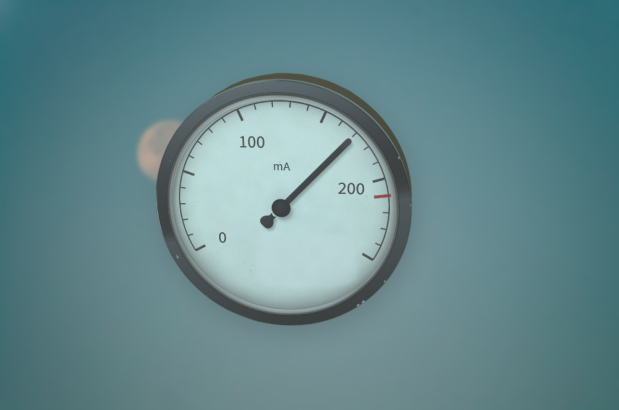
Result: 170mA
